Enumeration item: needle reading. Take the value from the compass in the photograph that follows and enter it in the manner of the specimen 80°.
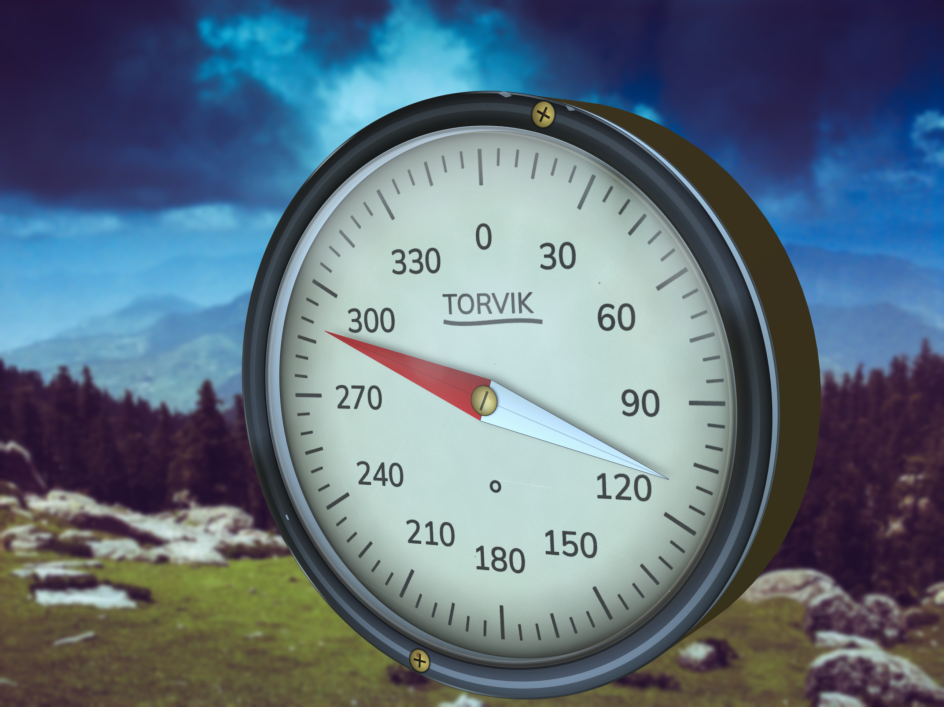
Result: 290°
